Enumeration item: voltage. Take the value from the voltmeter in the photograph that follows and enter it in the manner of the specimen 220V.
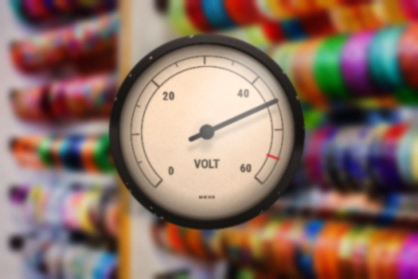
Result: 45V
